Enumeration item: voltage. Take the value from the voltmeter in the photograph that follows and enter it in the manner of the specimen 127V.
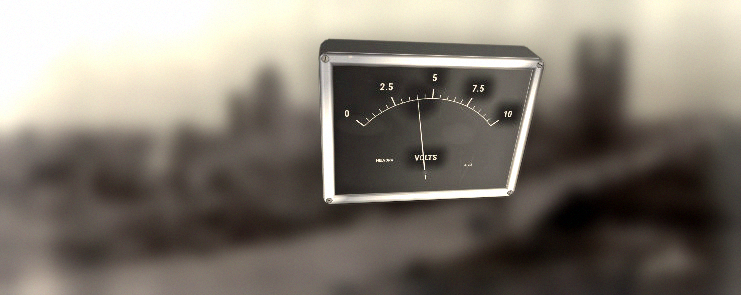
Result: 4V
